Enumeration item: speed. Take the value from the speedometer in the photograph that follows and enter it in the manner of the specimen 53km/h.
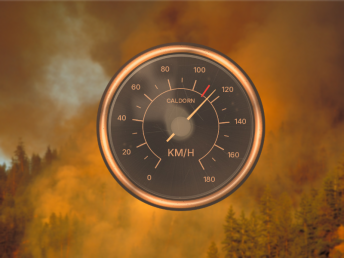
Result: 115km/h
